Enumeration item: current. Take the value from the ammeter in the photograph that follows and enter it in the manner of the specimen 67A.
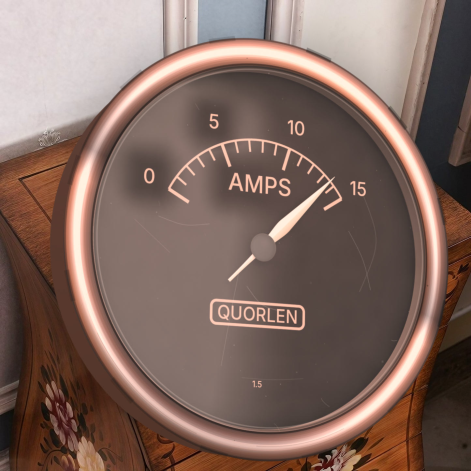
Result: 13.5A
